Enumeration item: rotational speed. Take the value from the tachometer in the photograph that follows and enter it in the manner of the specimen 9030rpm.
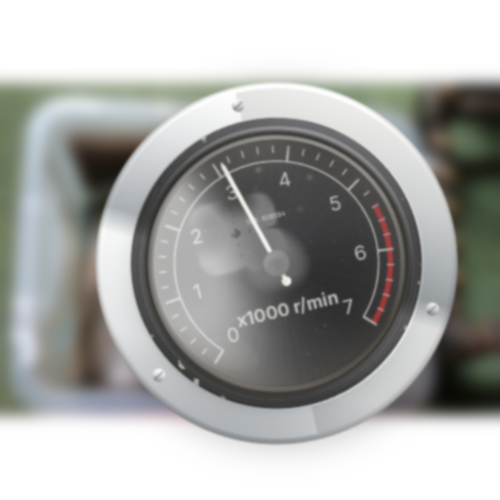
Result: 3100rpm
